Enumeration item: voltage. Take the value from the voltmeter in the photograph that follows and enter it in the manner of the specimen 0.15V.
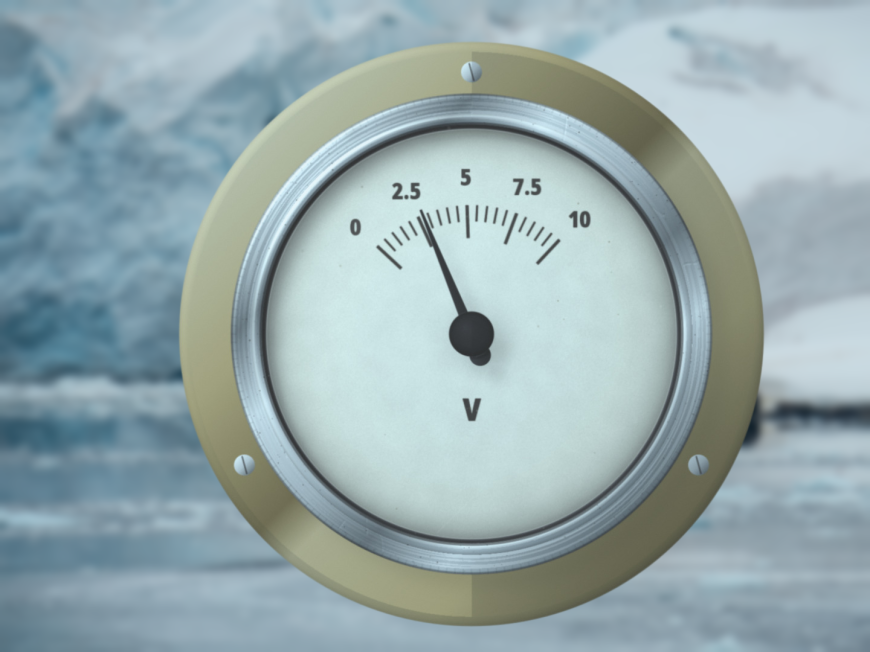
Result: 2.75V
